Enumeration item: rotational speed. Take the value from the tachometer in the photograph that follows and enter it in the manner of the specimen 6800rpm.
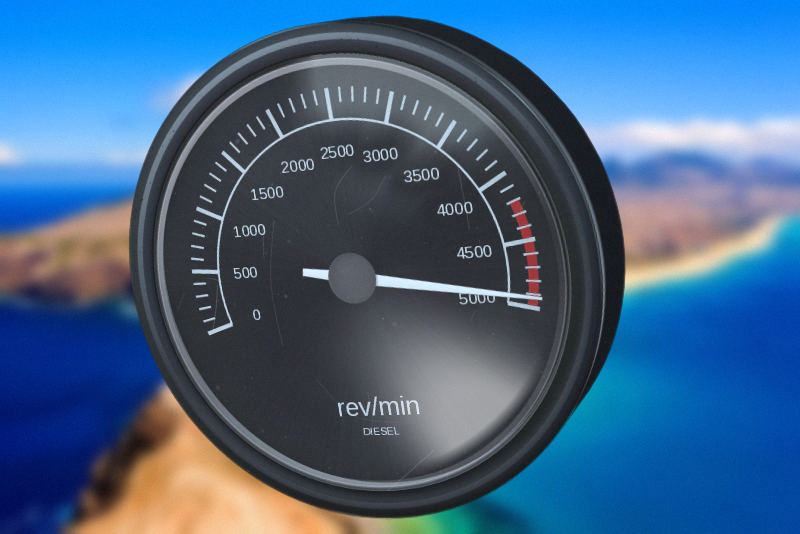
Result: 4900rpm
